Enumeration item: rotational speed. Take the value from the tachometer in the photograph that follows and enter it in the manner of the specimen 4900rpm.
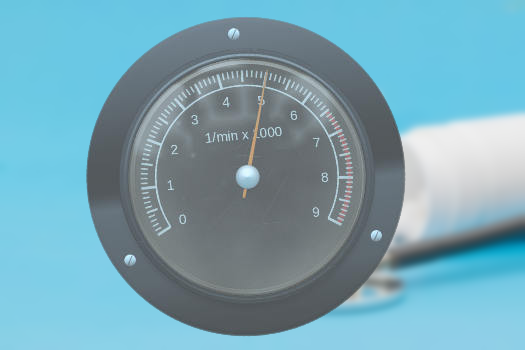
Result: 5000rpm
